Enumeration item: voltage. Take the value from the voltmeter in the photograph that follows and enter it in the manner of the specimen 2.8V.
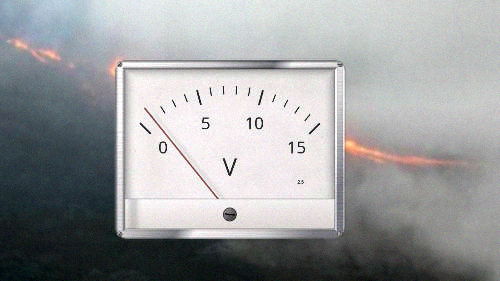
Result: 1V
